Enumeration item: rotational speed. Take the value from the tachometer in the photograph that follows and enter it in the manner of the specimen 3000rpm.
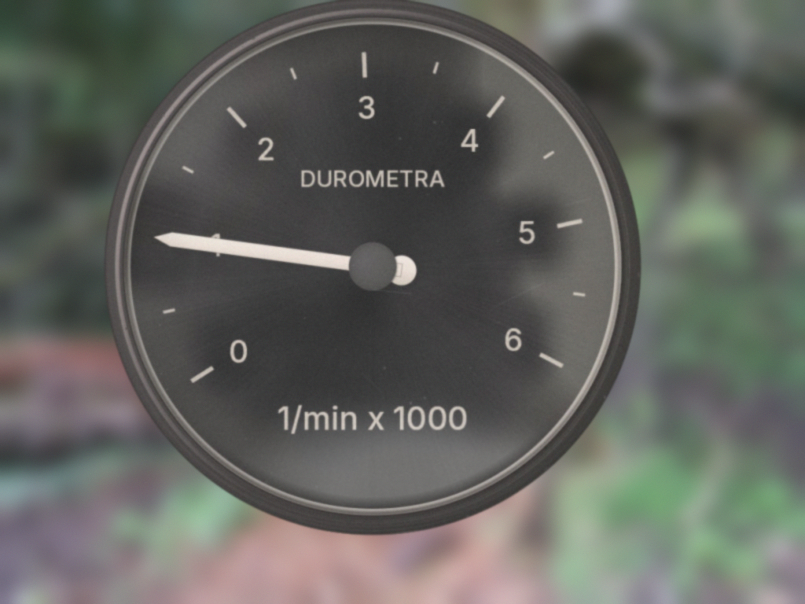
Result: 1000rpm
